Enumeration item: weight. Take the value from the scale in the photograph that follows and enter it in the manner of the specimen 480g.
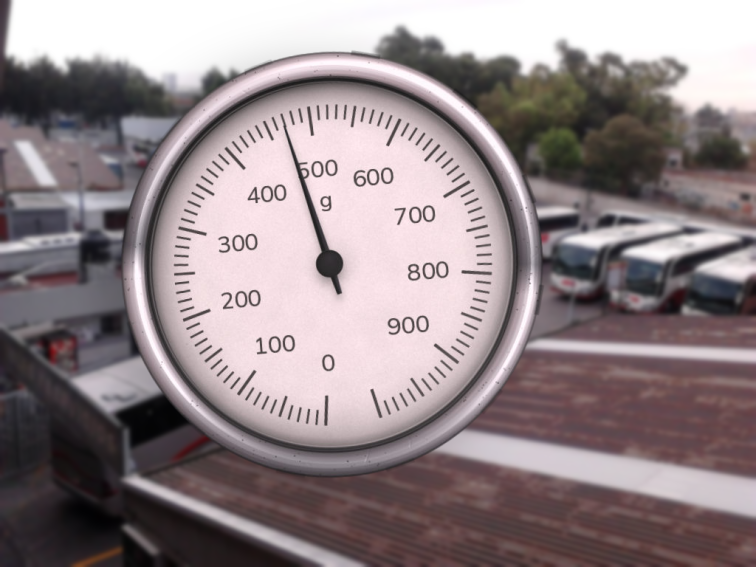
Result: 470g
